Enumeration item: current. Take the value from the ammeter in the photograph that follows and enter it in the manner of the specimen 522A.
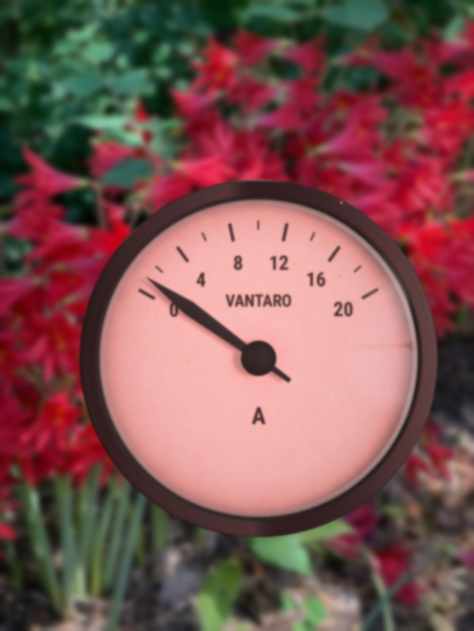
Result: 1A
